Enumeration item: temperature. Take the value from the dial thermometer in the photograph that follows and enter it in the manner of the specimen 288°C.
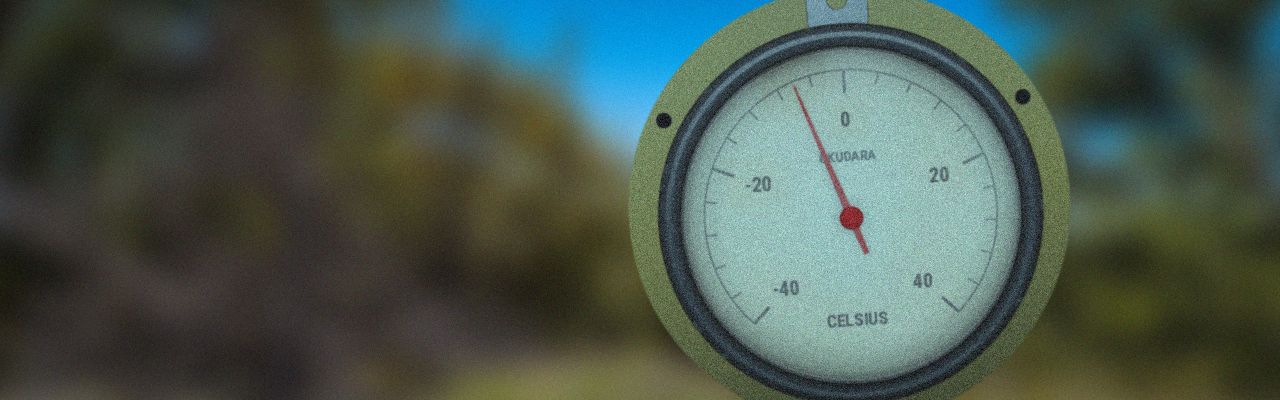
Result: -6°C
